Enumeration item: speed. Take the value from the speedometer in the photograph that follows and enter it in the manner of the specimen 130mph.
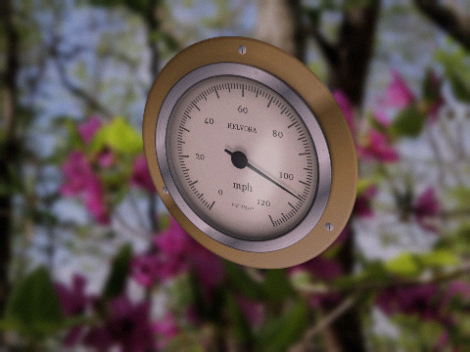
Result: 105mph
